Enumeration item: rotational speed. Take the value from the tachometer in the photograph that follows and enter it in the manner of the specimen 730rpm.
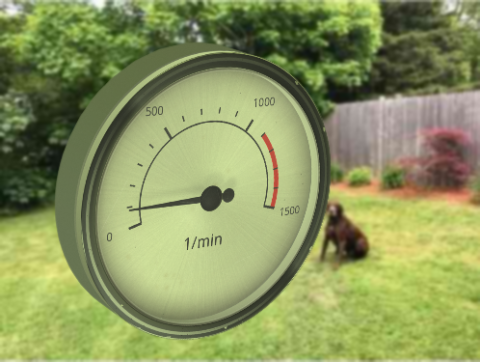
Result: 100rpm
